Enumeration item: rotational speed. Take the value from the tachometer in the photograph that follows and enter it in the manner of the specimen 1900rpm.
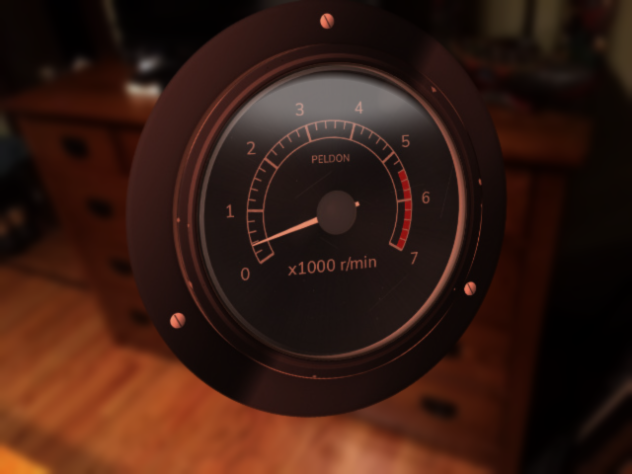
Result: 400rpm
